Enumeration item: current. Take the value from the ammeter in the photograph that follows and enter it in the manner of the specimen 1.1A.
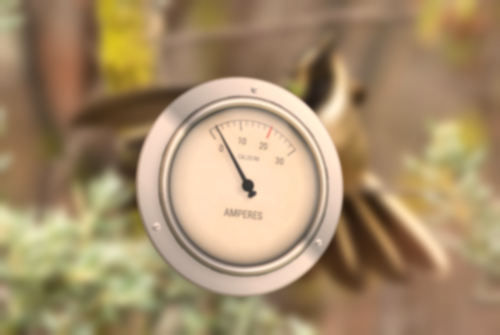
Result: 2A
